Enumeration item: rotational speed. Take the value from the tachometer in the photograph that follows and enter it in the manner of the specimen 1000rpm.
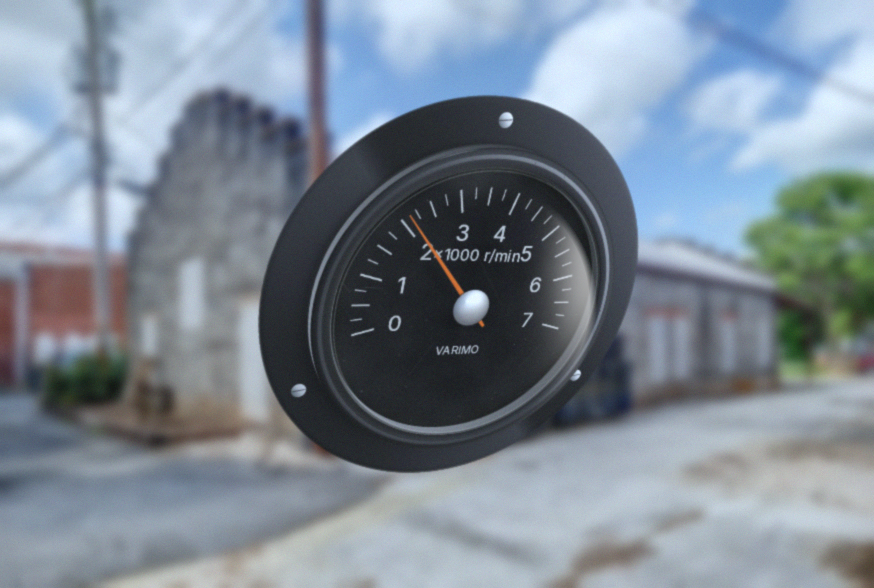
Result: 2125rpm
